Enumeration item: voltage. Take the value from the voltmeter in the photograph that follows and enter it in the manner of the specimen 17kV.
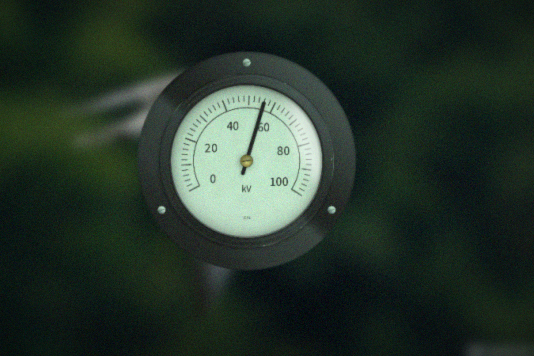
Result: 56kV
